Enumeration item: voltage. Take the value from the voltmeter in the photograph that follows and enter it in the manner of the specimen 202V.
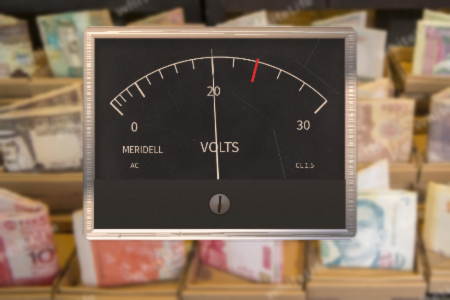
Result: 20V
